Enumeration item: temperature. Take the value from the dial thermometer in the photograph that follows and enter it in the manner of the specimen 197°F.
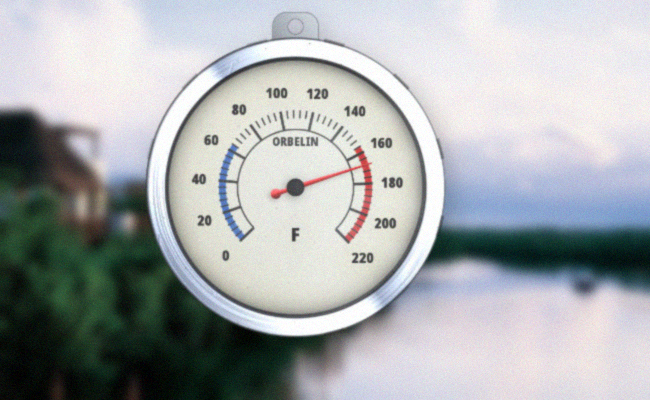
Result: 168°F
